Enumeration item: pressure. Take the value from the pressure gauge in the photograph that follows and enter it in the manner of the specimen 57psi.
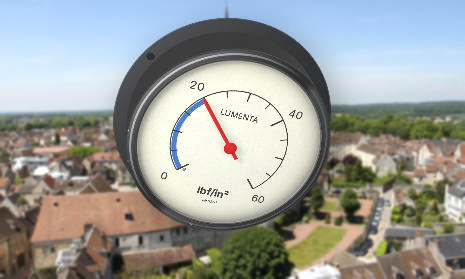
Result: 20psi
